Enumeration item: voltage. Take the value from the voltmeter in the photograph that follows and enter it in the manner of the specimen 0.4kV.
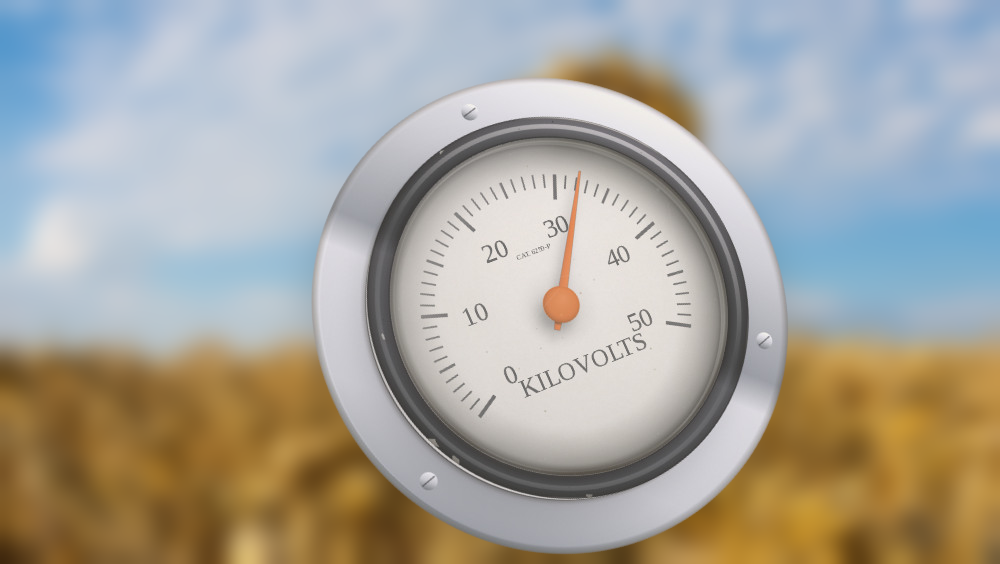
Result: 32kV
